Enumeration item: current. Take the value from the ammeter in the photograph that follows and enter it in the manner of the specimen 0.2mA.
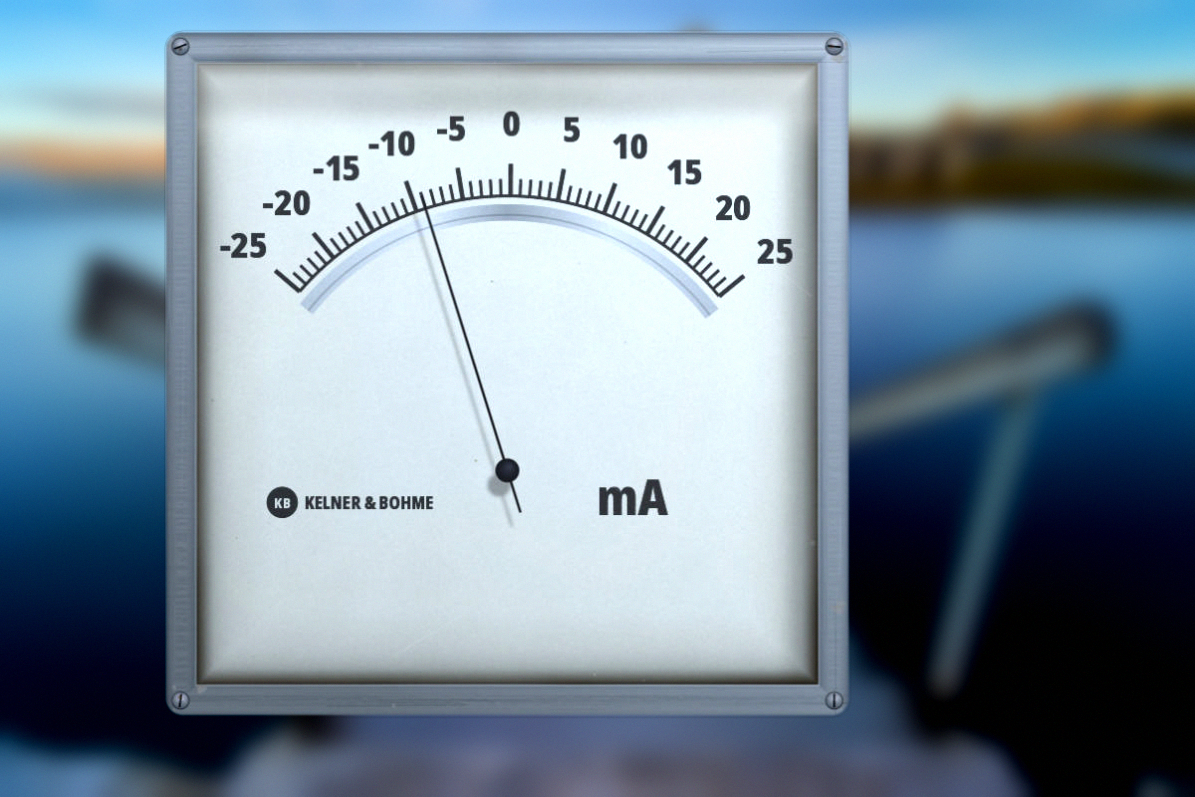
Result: -9mA
